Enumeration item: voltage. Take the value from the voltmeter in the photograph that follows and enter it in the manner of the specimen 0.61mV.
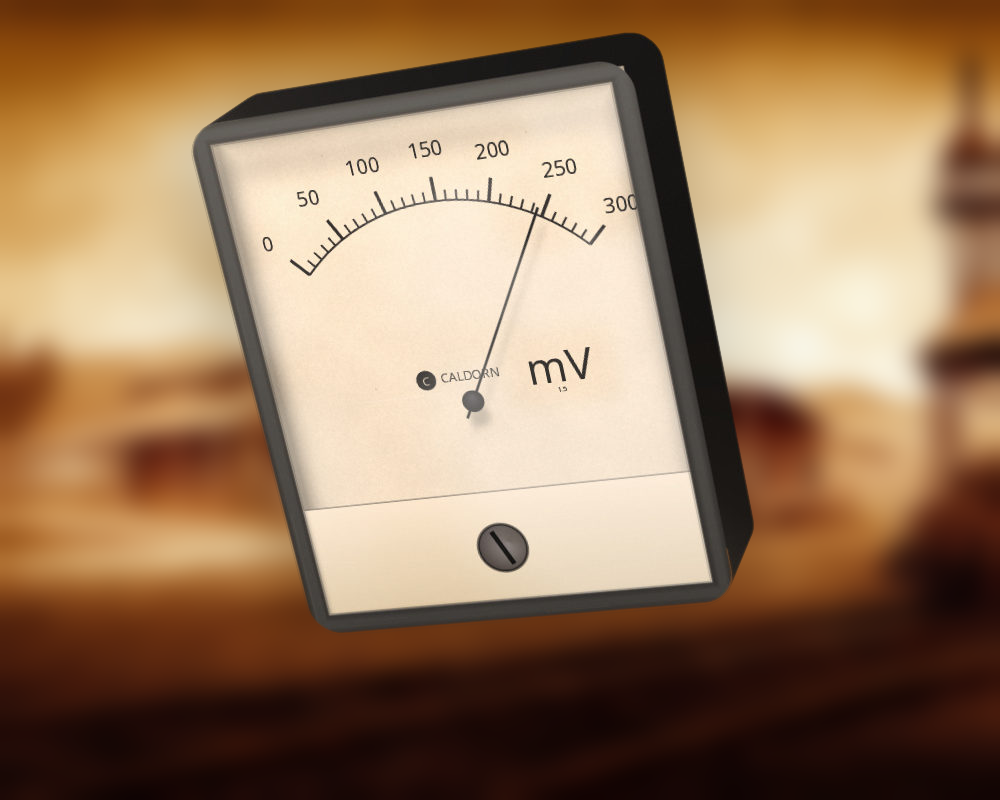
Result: 245mV
